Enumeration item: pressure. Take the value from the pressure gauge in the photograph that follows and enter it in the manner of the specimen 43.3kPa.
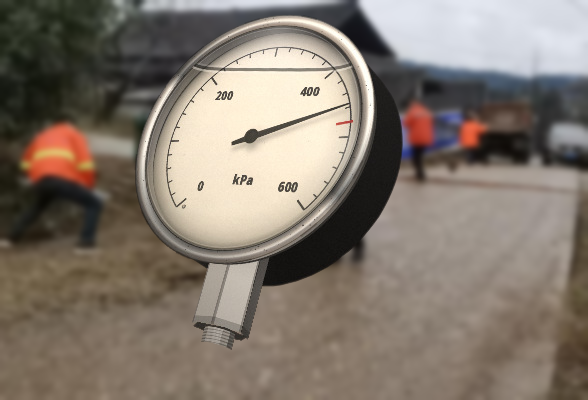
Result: 460kPa
